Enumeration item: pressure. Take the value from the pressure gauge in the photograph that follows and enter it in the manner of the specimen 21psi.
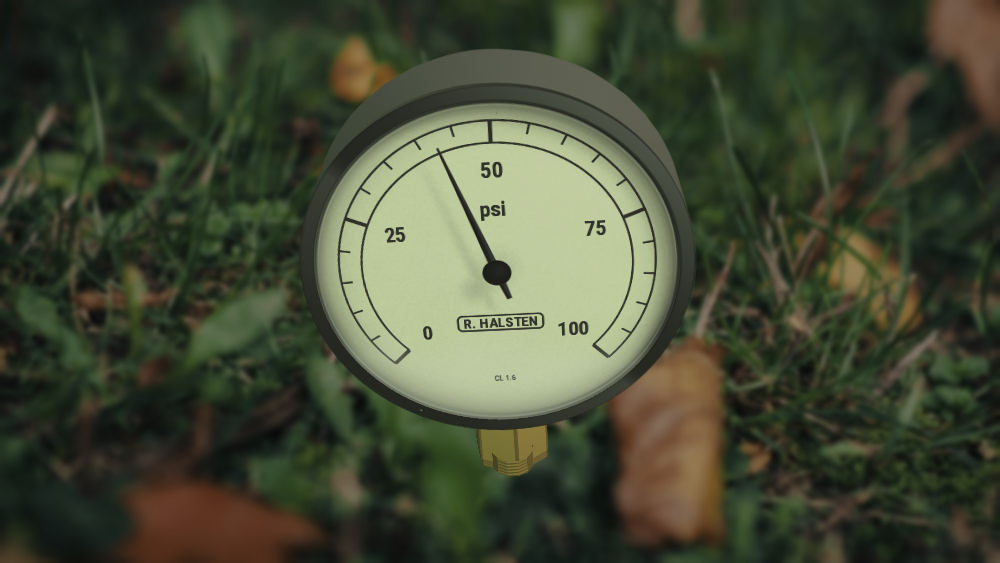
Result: 42.5psi
